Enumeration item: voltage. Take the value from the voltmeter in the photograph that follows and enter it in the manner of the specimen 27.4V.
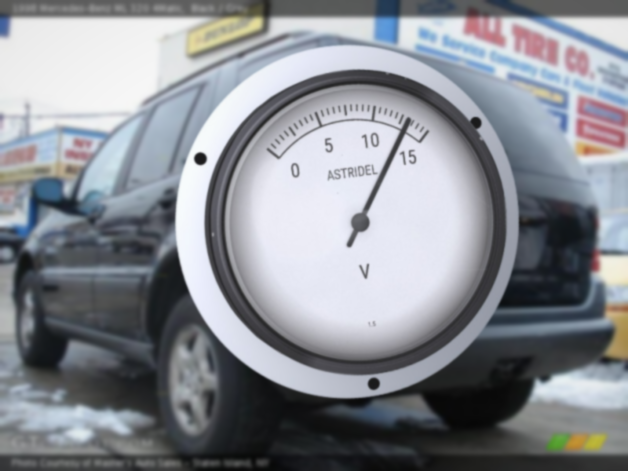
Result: 13V
